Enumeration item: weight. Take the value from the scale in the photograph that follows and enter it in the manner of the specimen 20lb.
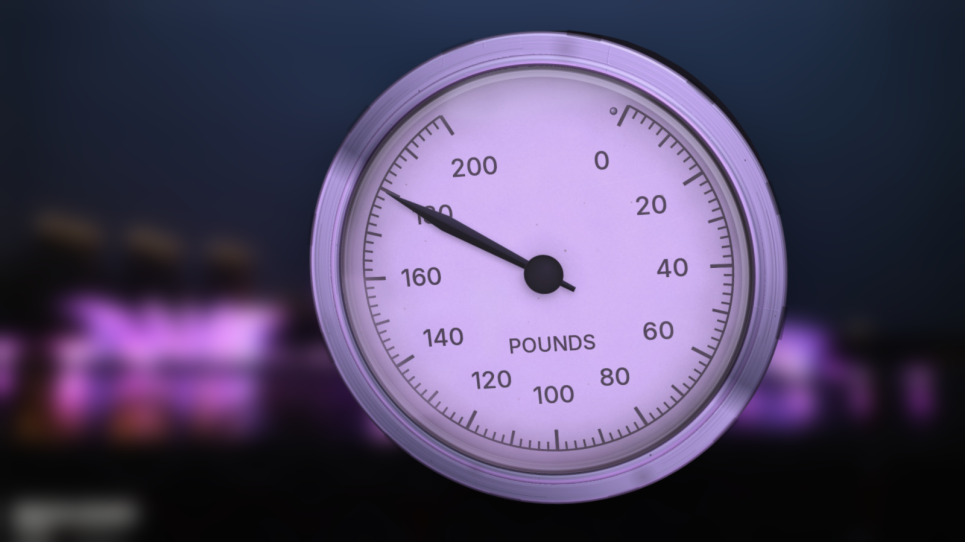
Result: 180lb
